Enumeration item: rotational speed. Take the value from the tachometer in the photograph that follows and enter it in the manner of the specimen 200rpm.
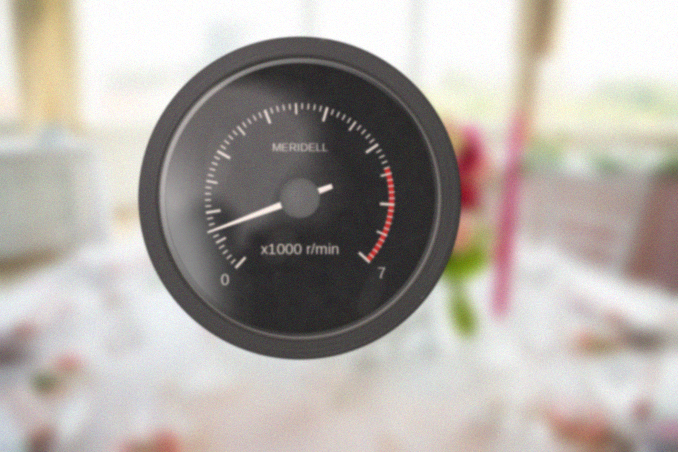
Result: 700rpm
